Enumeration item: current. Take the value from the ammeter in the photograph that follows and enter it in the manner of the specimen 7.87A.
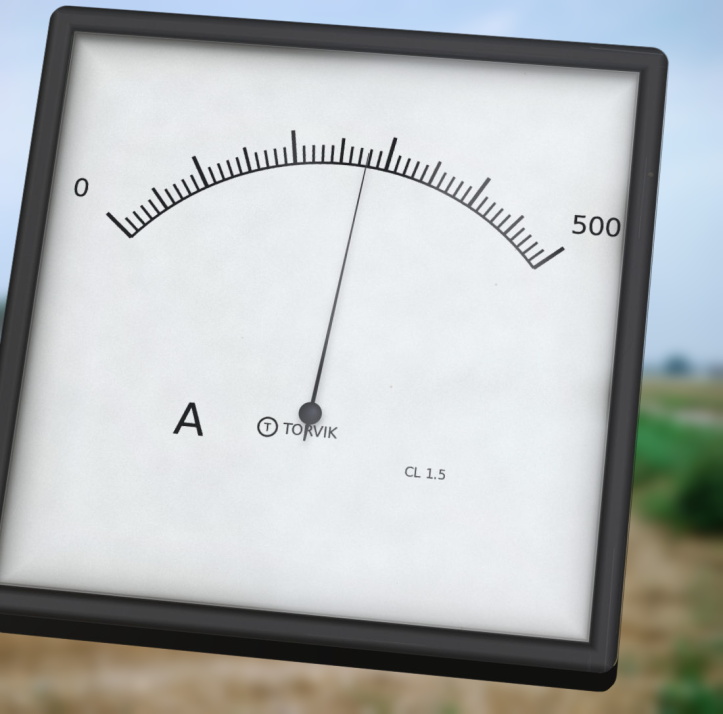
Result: 280A
